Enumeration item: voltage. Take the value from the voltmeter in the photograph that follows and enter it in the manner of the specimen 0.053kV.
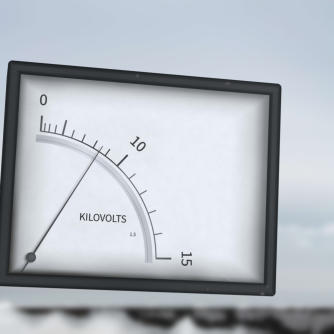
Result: 8.5kV
